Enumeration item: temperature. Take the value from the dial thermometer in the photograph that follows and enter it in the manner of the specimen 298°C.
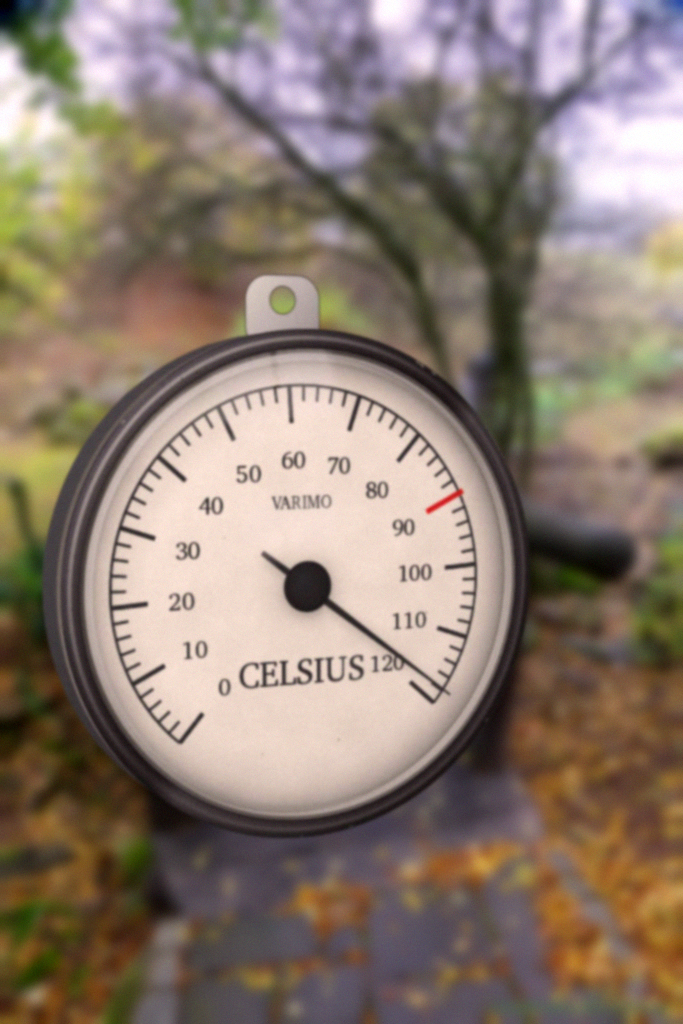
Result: 118°C
